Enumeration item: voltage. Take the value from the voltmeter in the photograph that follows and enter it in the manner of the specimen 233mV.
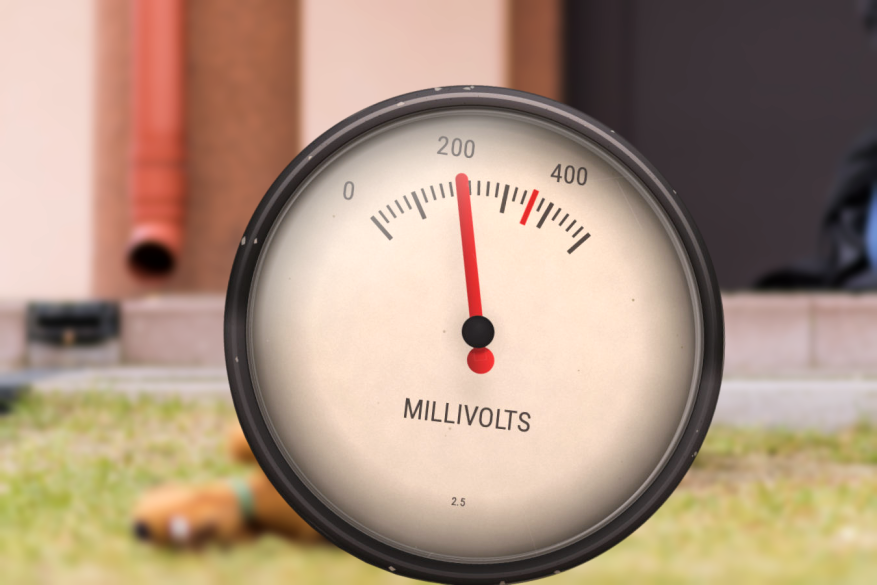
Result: 200mV
